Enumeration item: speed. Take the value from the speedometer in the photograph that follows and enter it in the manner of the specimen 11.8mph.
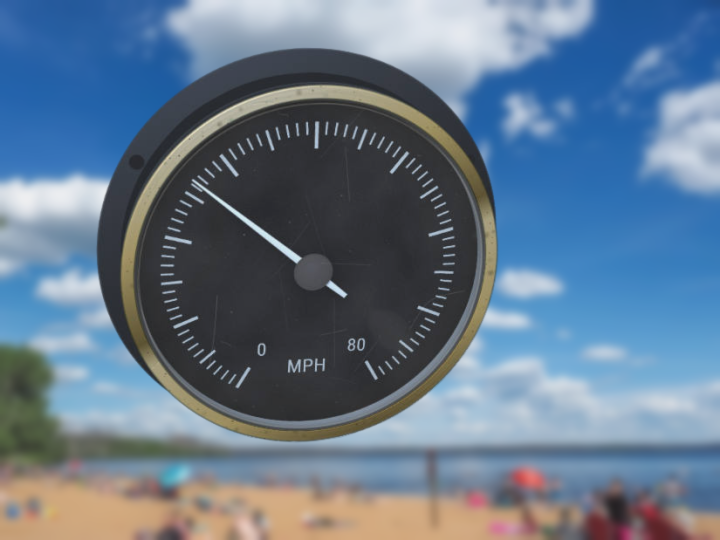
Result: 26.5mph
